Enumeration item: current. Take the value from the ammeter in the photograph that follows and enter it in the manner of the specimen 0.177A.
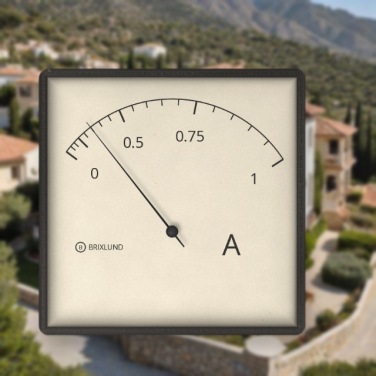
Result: 0.35A
